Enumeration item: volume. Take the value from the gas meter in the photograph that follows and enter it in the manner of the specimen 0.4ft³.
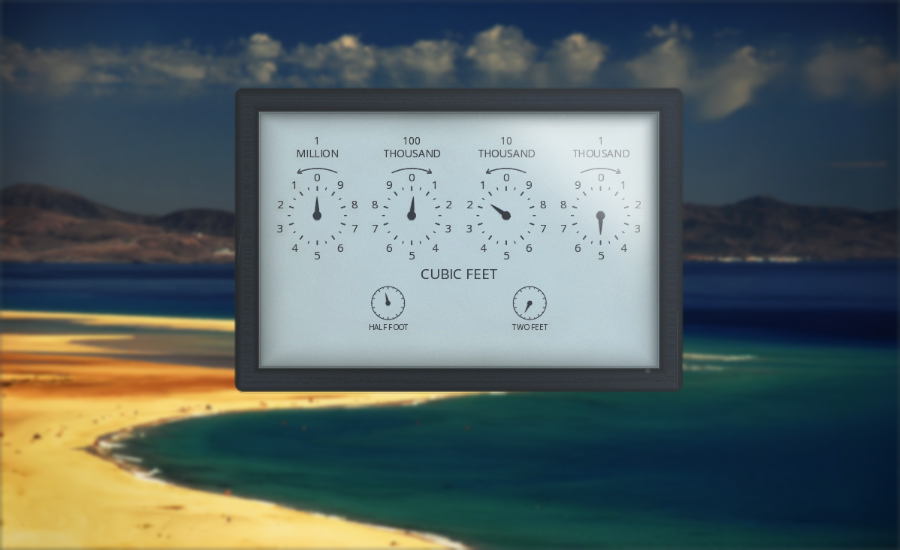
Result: 1500ft³
